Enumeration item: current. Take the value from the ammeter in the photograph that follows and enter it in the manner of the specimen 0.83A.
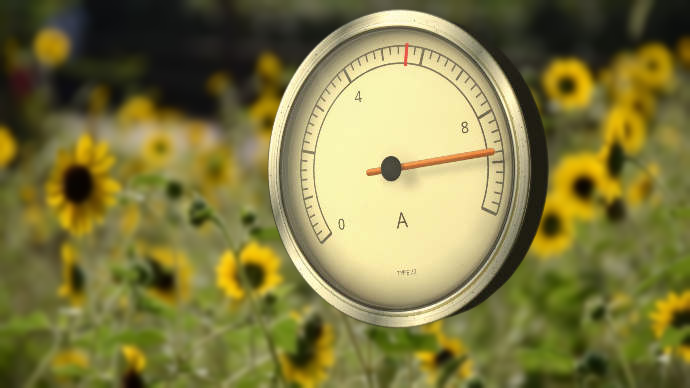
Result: 8.8A
